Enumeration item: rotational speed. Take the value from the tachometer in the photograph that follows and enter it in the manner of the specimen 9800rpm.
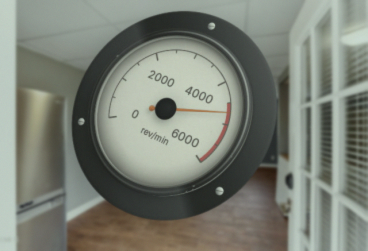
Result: 4750rpm
